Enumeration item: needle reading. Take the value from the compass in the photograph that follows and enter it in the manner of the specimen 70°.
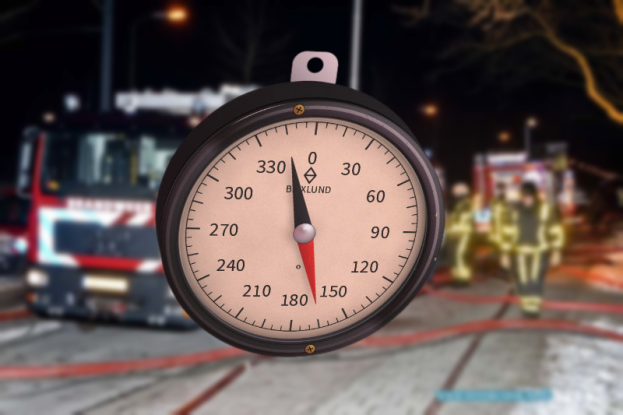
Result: 165°
